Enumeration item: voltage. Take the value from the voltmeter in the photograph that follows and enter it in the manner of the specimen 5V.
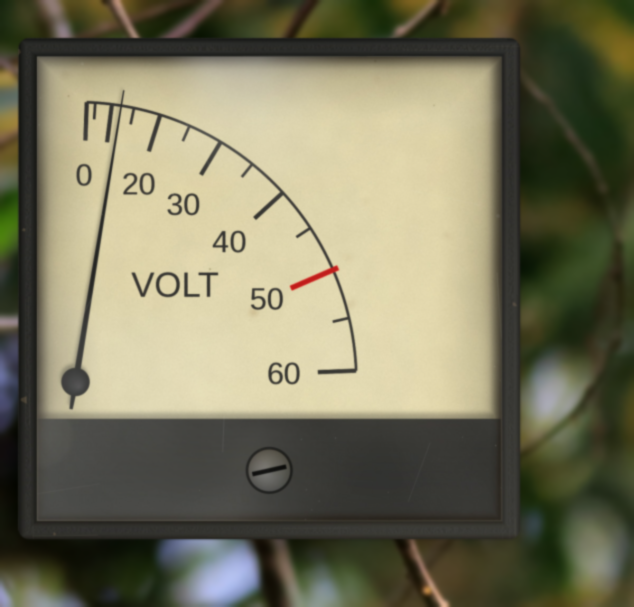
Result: 12.5V
